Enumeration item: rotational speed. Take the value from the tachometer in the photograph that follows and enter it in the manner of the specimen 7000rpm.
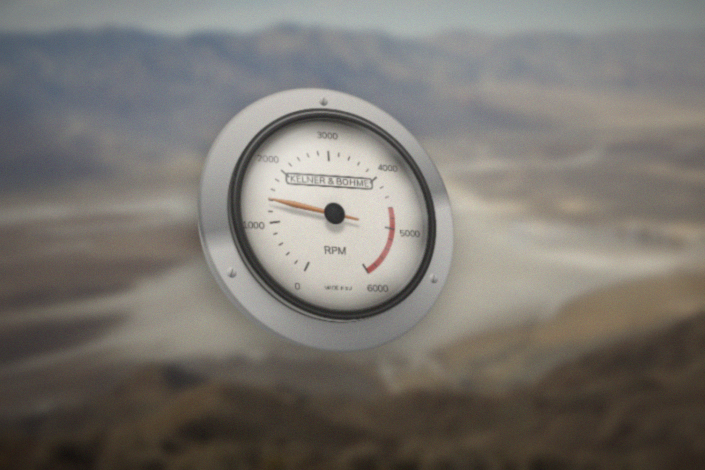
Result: 1400rpm
